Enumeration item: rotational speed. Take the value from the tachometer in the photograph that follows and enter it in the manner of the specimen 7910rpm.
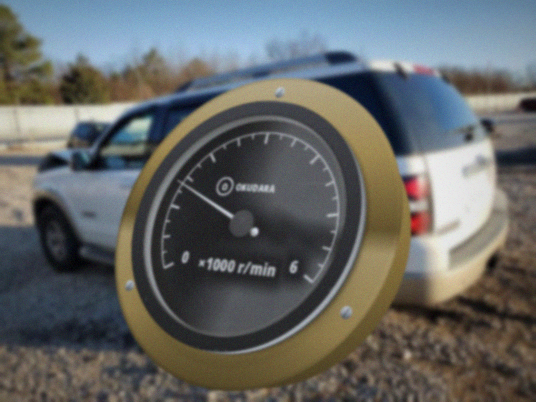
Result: 1375rpm
